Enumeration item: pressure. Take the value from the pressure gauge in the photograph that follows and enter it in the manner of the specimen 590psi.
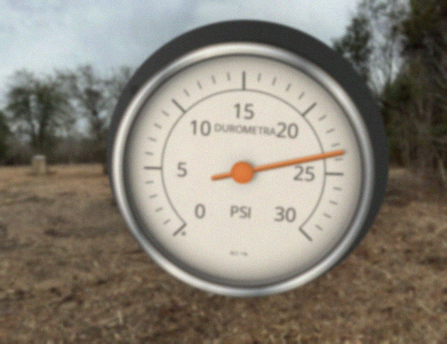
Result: 23.5psi
